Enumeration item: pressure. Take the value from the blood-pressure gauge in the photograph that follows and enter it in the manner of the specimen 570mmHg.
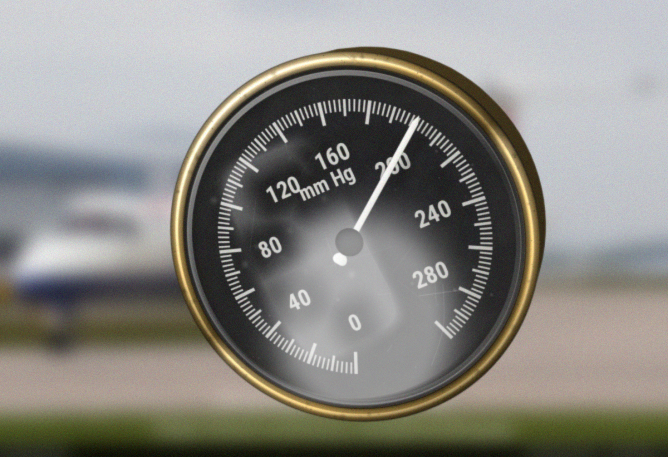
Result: 200mmHg
